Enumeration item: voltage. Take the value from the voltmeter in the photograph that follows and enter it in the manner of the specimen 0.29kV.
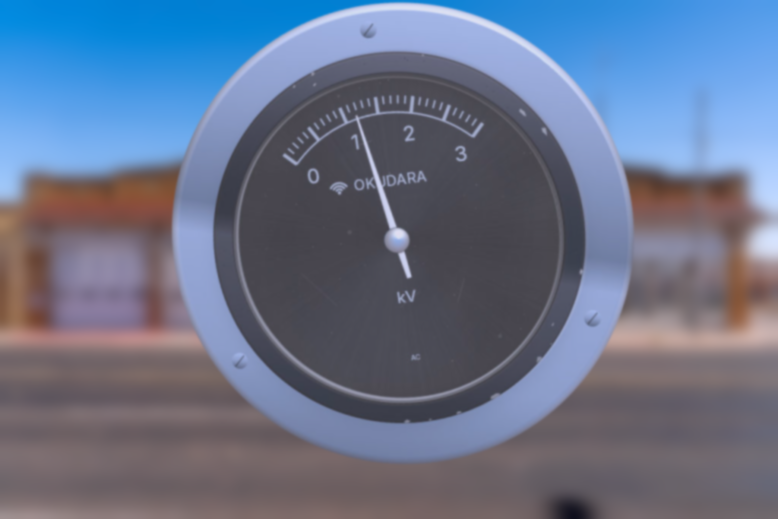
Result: 1.2kV
